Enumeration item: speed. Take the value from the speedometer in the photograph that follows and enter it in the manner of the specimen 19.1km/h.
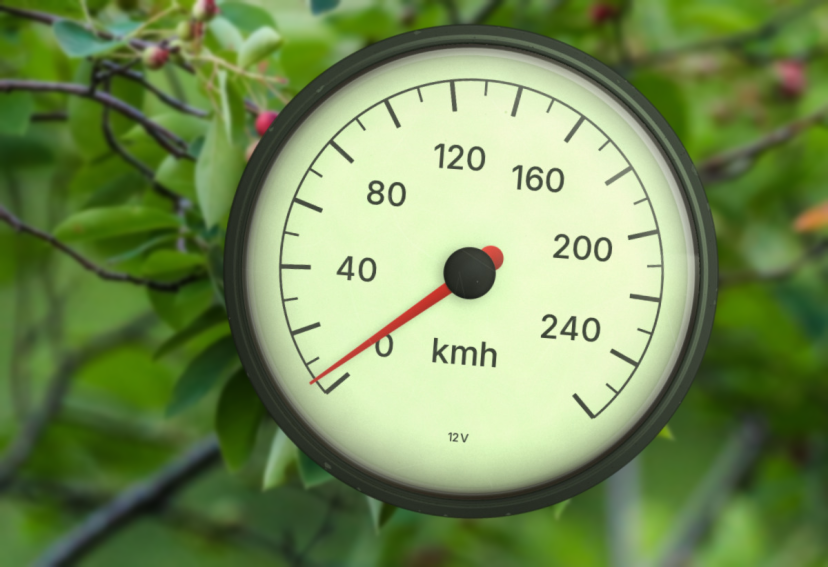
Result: 5km/h
